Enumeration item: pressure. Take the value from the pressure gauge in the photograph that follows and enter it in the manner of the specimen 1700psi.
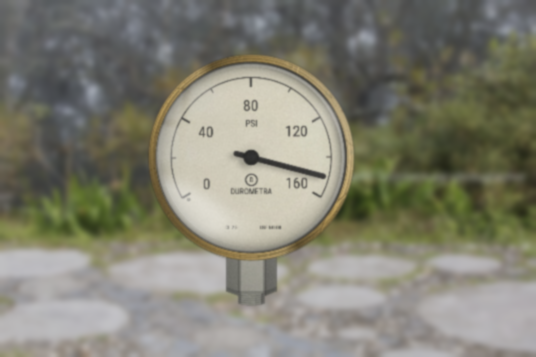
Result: 150psi
